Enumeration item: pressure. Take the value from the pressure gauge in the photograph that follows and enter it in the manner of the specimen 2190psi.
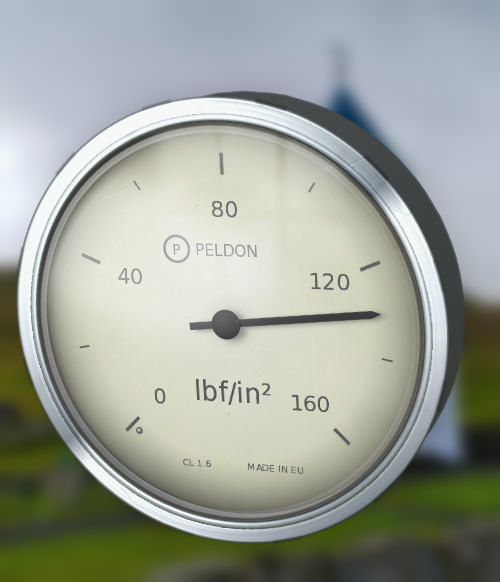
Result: 130psi
